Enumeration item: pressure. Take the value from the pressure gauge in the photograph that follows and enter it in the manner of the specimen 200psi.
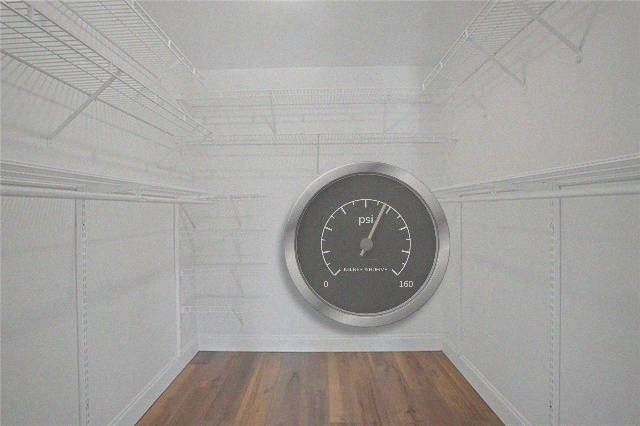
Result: 95psi
